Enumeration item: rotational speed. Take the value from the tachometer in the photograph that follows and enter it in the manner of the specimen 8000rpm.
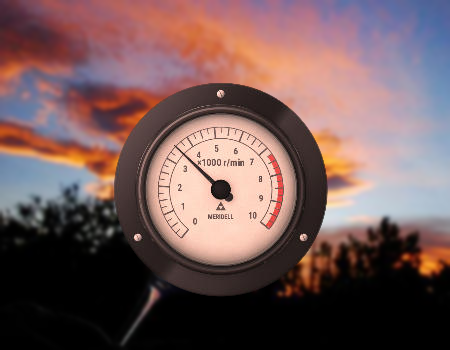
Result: 3500rpm
